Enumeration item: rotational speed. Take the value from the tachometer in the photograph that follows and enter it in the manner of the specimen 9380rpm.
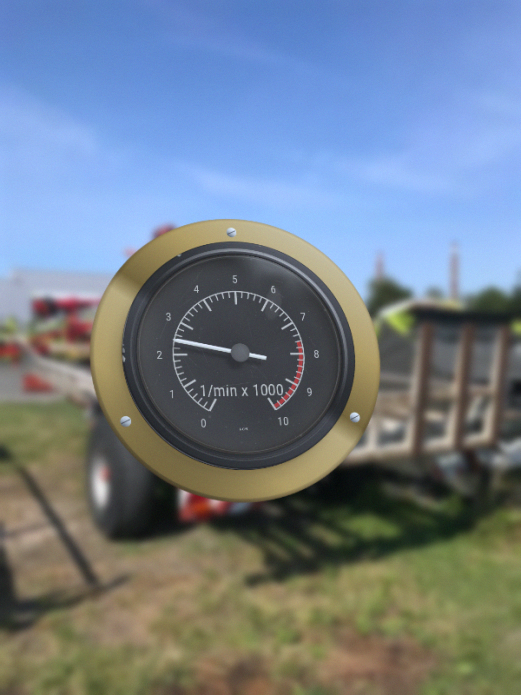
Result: 2400rpm
